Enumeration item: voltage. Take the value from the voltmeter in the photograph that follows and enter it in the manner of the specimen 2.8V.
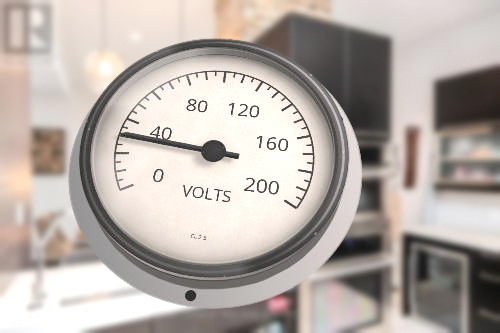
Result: 30V
